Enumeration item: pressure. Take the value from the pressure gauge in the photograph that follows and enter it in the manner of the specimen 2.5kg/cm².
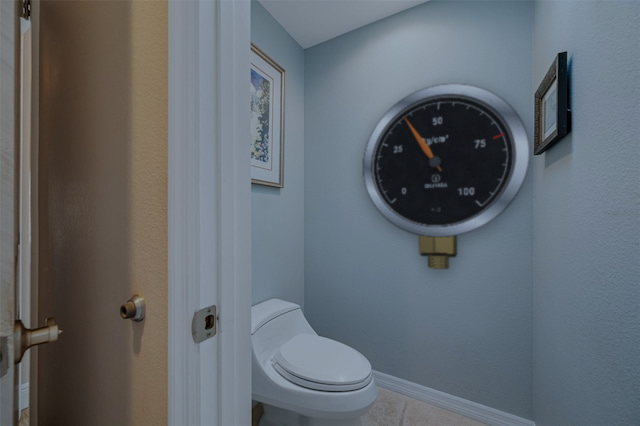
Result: 37.5kg/cm²
